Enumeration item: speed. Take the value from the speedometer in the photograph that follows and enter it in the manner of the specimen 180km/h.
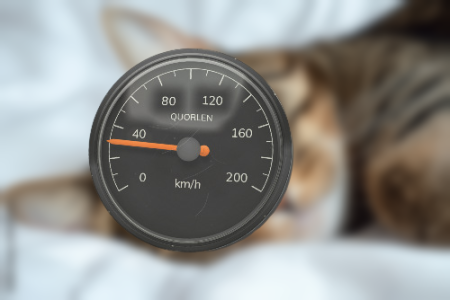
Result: 30km/h
